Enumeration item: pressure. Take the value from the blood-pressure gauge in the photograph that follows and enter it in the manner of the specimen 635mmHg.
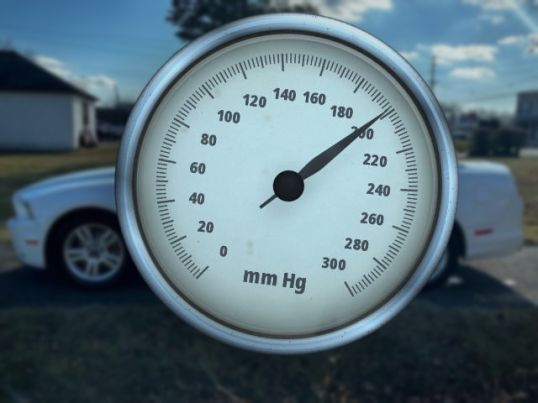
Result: 198mmHg
